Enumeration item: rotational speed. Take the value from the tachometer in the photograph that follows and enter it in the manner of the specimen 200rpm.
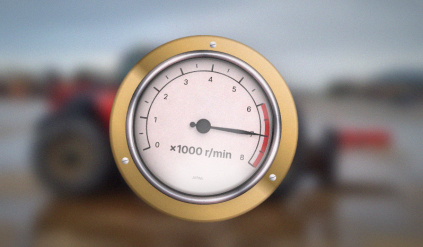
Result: 7000rpm
